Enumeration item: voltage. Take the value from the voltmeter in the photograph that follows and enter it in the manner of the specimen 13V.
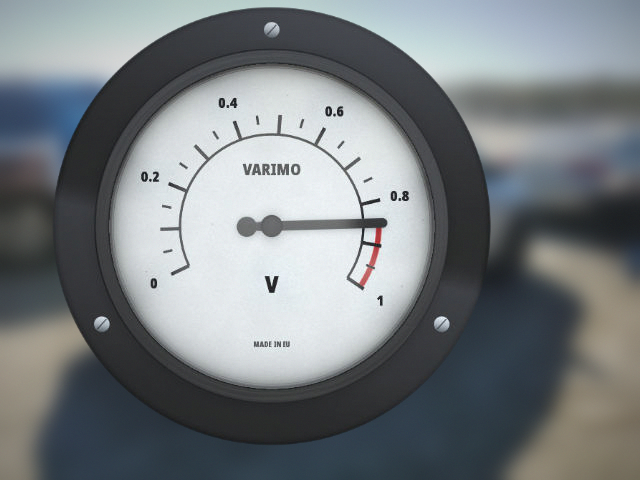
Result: 0.85V
